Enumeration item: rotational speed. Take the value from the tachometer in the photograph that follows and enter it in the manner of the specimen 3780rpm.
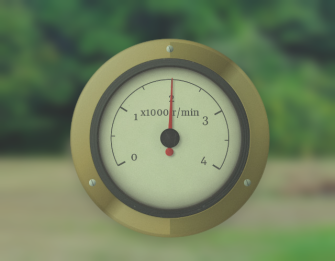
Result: 2000rpm
